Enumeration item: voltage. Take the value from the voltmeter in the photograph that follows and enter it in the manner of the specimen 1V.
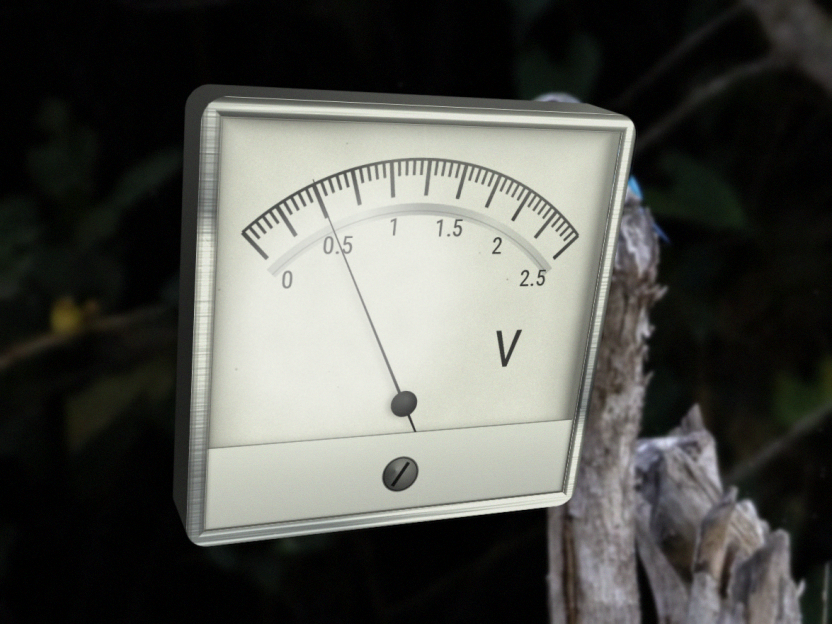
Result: 0.5V
